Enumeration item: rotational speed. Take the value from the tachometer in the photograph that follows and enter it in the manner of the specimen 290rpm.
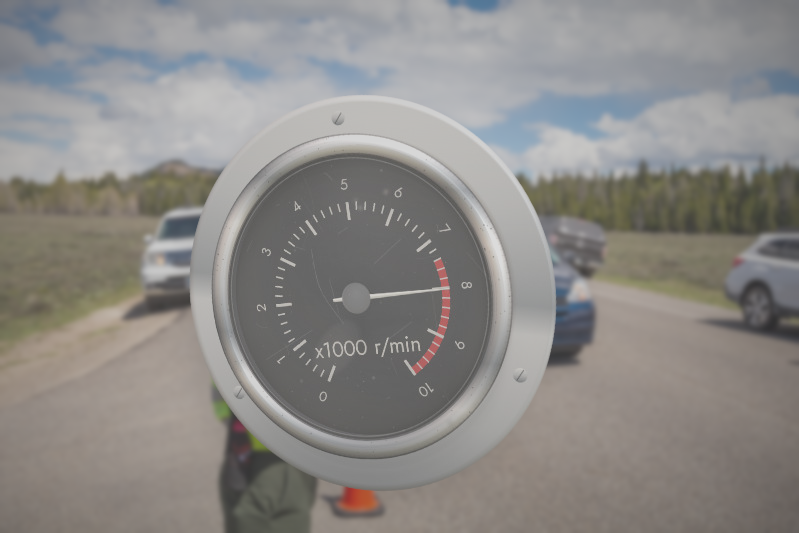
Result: 8000rpm
